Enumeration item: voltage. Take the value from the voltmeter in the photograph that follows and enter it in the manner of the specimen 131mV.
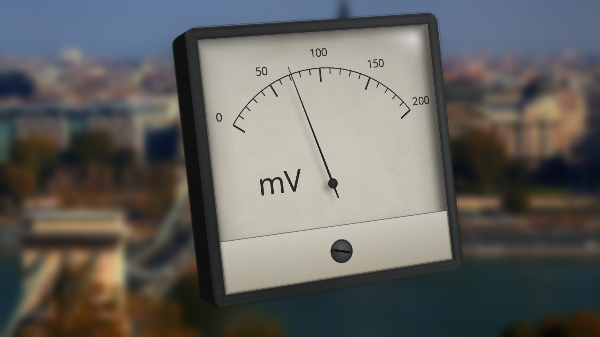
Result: 70mV
